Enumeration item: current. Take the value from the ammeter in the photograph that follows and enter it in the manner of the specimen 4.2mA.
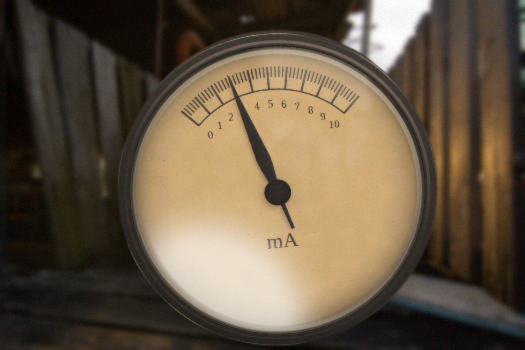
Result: 3mA
